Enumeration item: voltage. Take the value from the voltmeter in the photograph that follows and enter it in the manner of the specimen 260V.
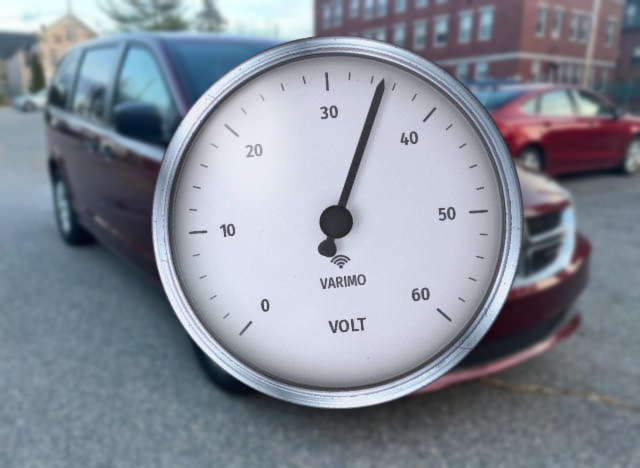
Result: 35V
